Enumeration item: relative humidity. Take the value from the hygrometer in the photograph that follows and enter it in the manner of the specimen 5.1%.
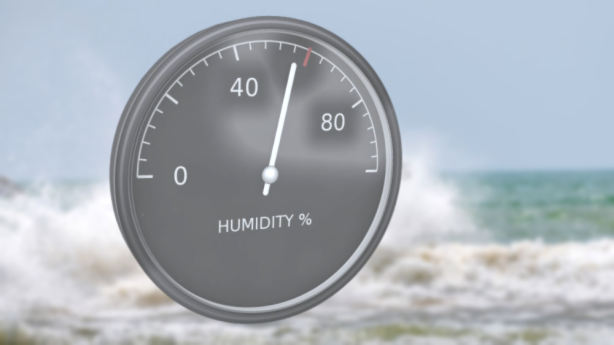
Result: 56%
